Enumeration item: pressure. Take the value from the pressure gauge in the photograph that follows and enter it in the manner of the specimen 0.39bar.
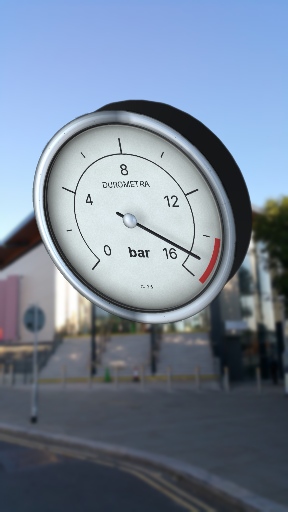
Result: 15bar
